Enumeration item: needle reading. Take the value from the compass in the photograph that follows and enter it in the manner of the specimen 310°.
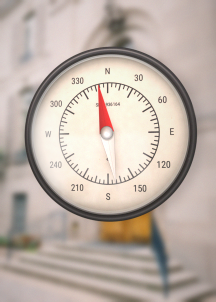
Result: 350°
